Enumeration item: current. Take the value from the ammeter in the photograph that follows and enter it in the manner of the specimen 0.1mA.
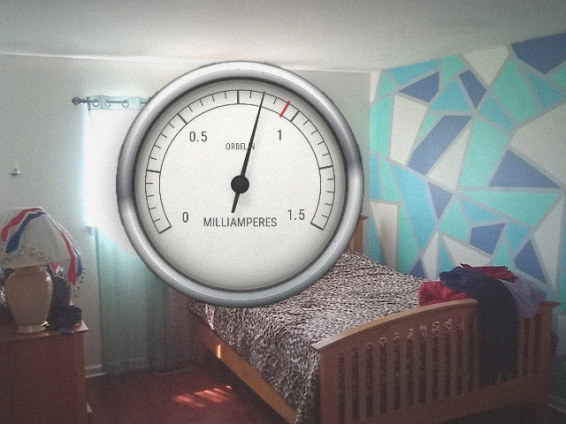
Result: 0.85mA
